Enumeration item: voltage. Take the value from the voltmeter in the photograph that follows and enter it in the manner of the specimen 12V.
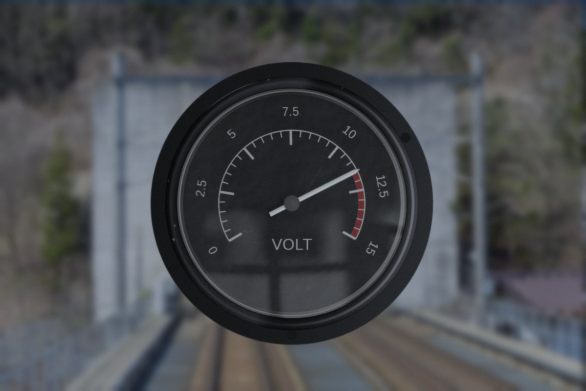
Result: 11.5V
